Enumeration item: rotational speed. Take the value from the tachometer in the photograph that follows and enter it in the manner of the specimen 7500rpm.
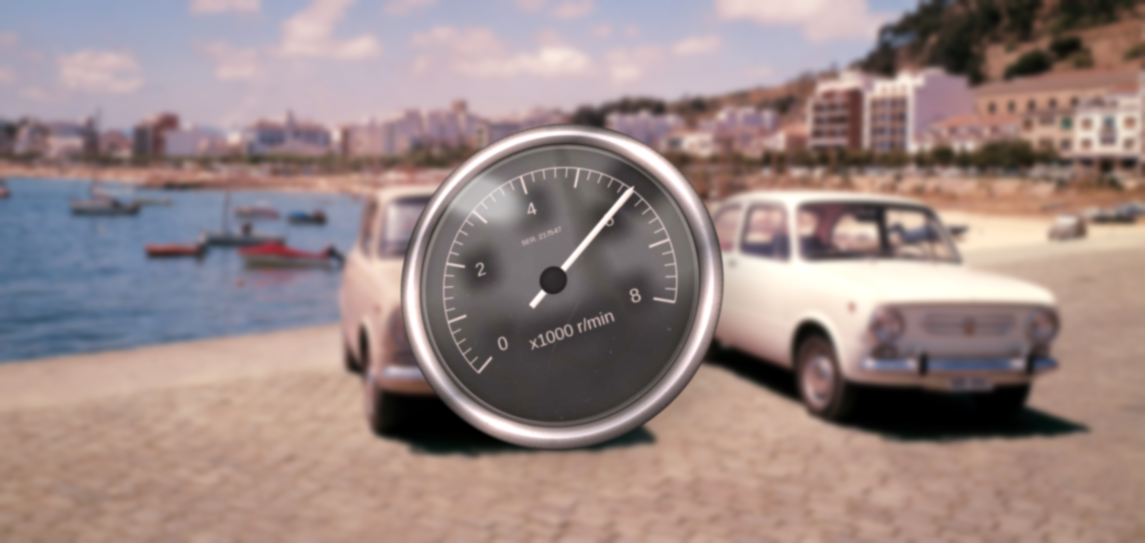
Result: 6000rpm
